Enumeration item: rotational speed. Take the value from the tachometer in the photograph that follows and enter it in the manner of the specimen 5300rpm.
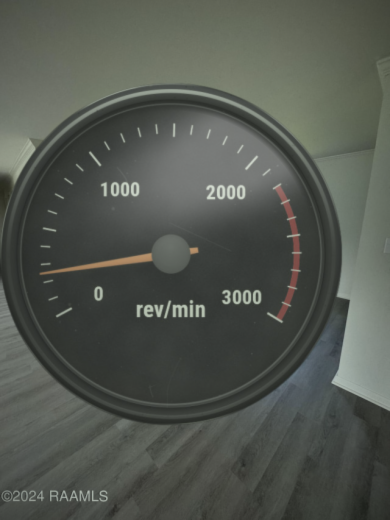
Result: 250rpm
